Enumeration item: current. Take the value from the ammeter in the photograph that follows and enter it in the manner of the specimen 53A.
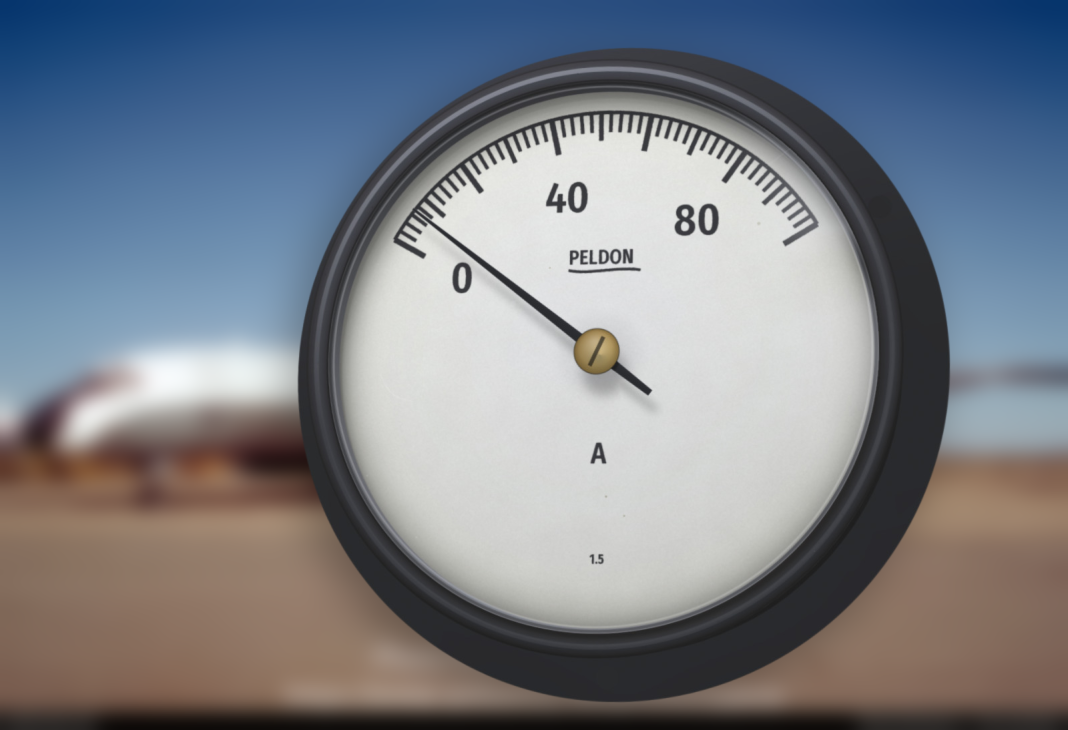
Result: 7A
